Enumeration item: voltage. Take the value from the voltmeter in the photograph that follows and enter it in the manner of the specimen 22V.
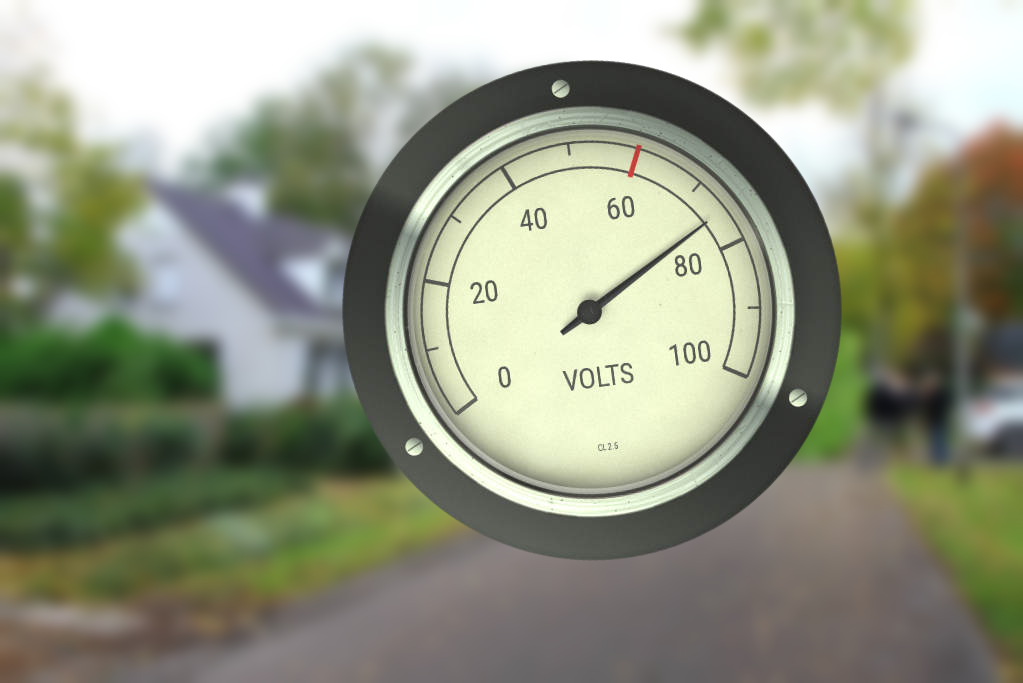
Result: 75V
